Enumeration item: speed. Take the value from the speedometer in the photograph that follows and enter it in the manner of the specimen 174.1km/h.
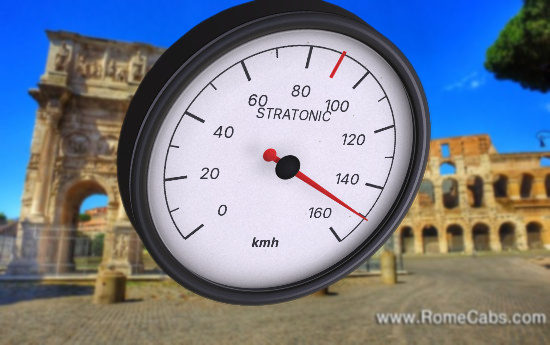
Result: 150km/h
